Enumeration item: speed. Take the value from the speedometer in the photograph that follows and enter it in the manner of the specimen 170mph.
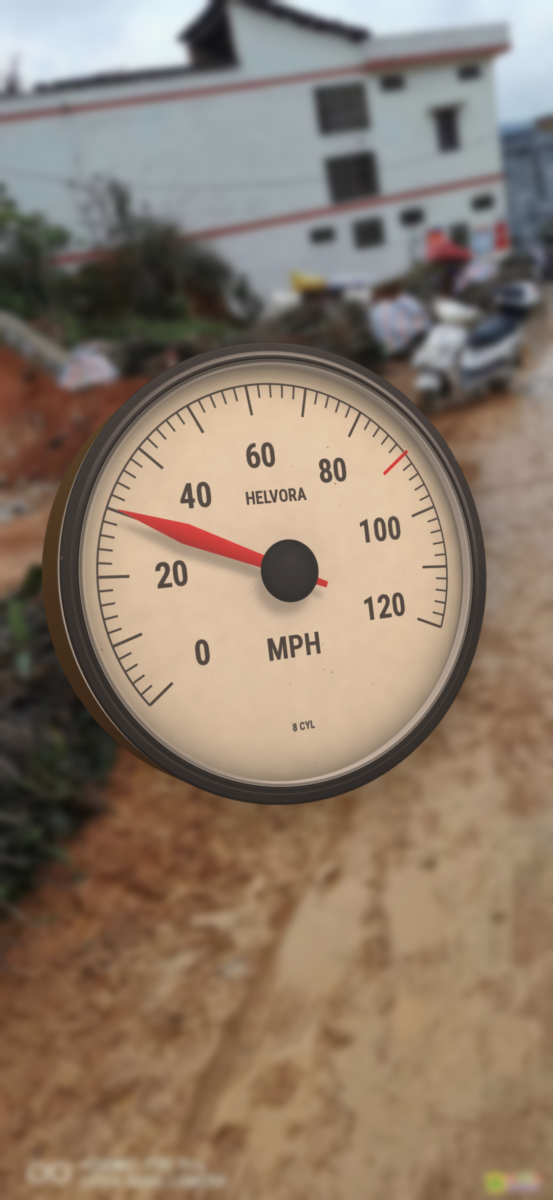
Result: 30mph
